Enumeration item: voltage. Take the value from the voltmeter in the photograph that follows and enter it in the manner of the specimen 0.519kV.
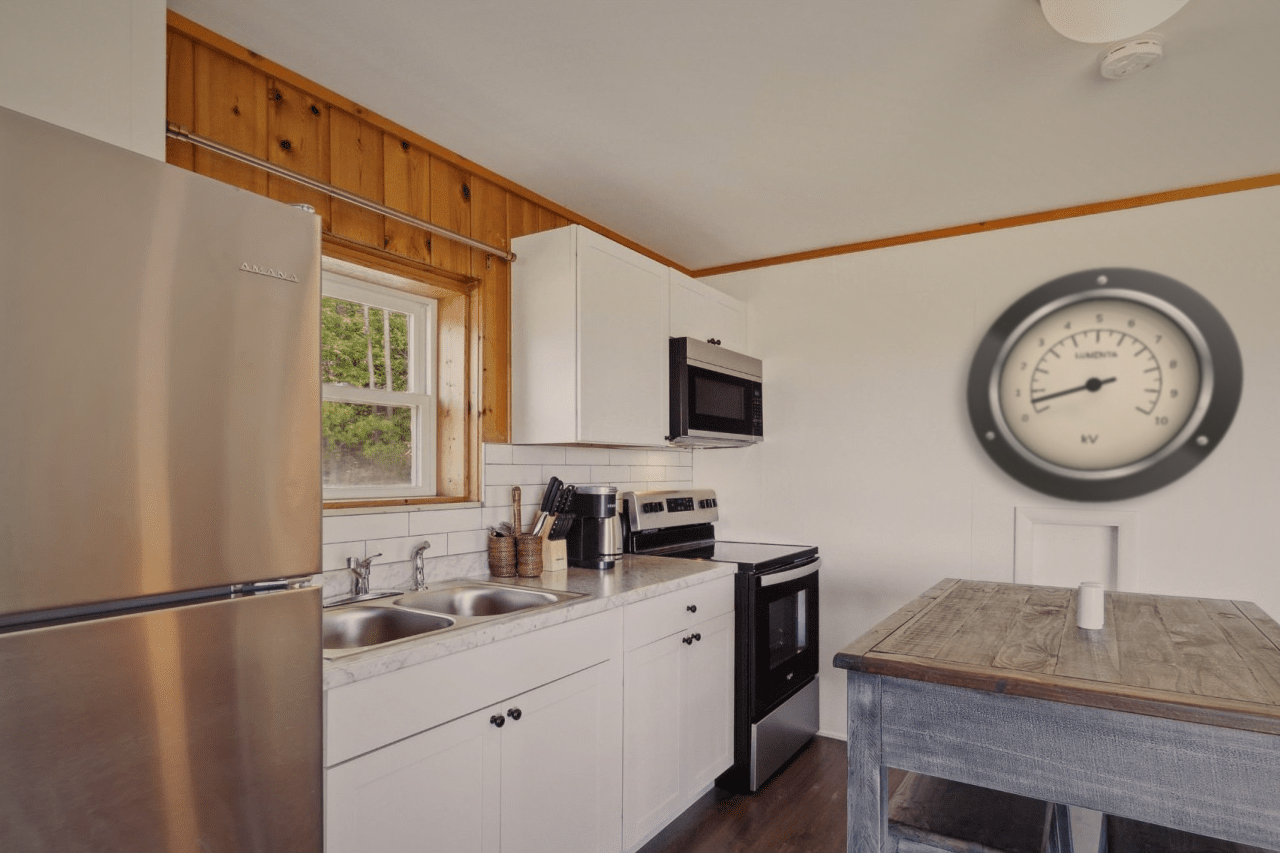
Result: 0.5kV
